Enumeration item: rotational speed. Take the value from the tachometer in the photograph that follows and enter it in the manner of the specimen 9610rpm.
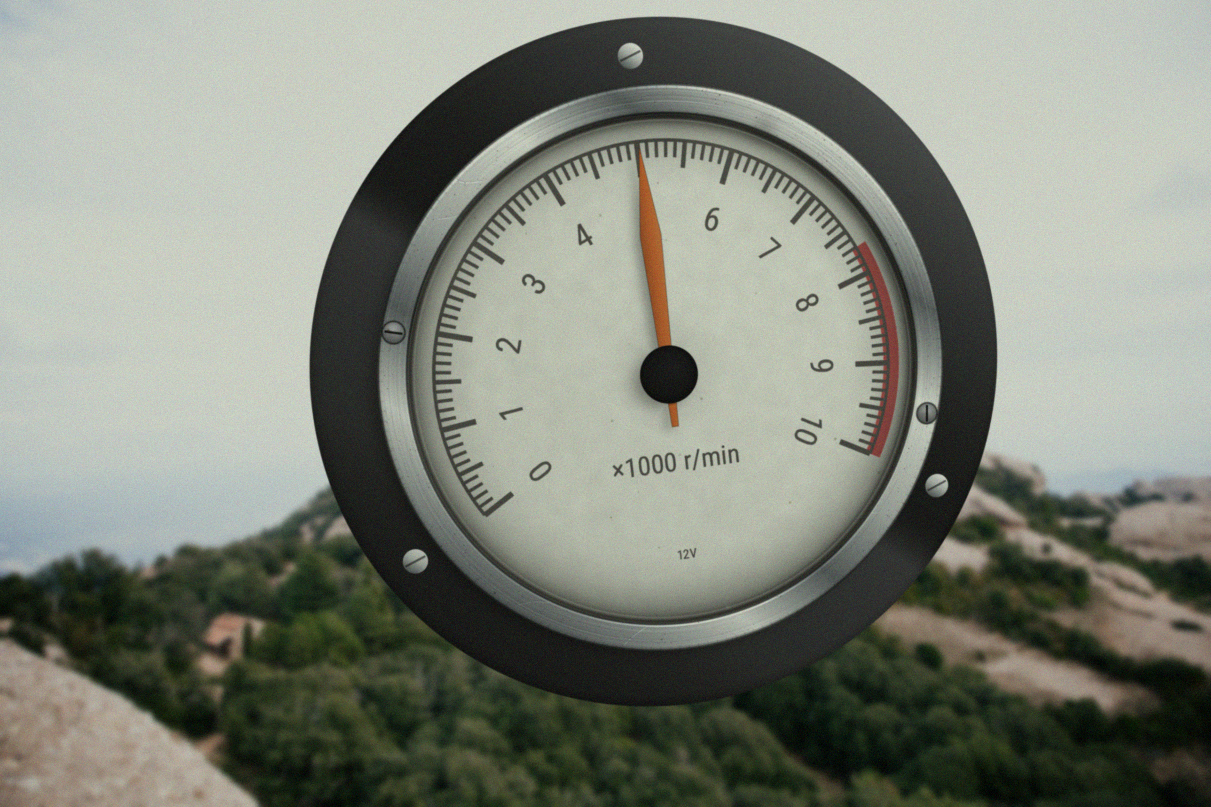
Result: 5000rpm
